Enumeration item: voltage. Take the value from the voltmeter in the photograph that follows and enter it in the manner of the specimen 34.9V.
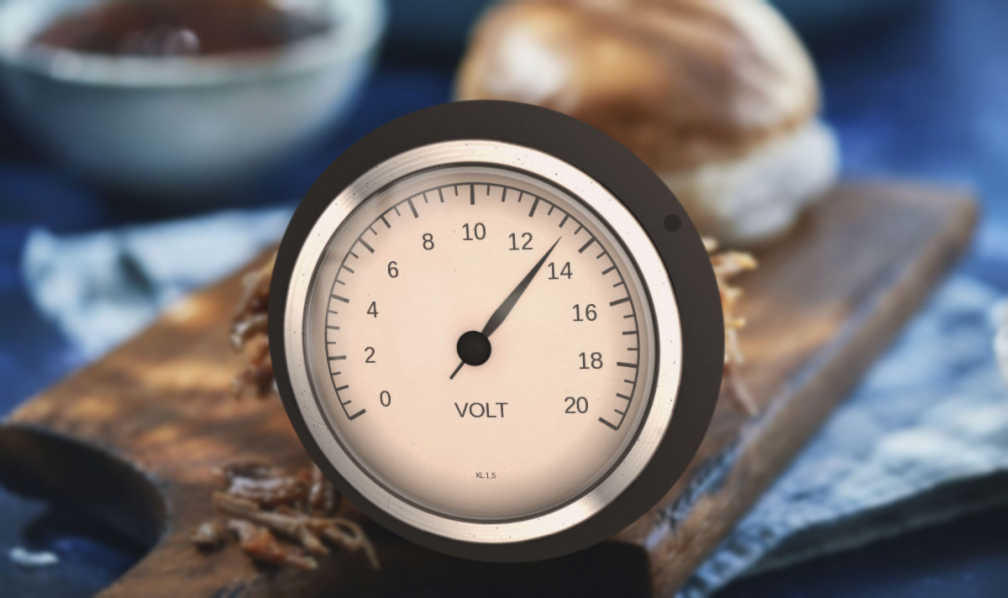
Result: 13.25V
